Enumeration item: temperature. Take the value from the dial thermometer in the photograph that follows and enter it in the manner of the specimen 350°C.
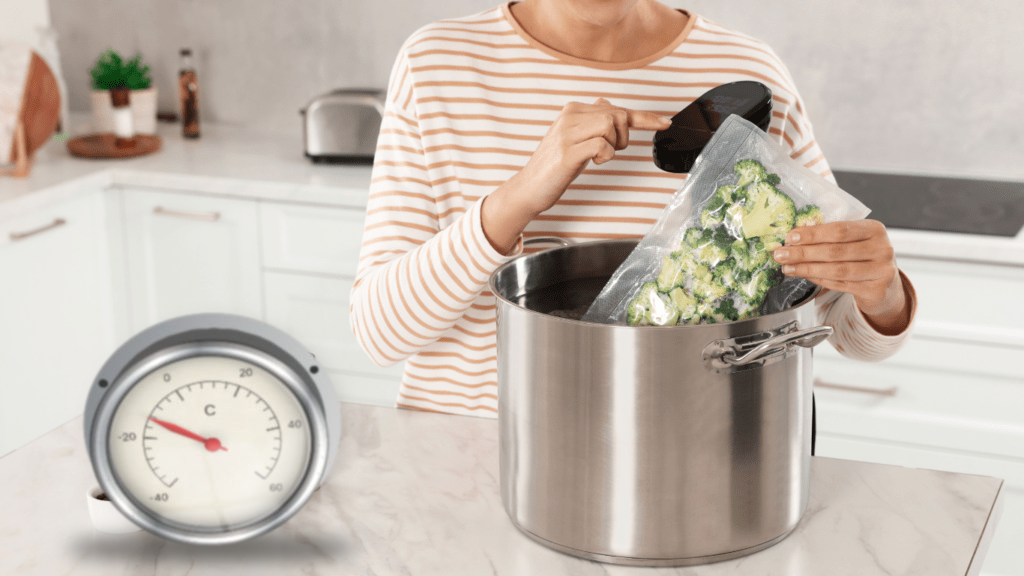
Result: -12°C
